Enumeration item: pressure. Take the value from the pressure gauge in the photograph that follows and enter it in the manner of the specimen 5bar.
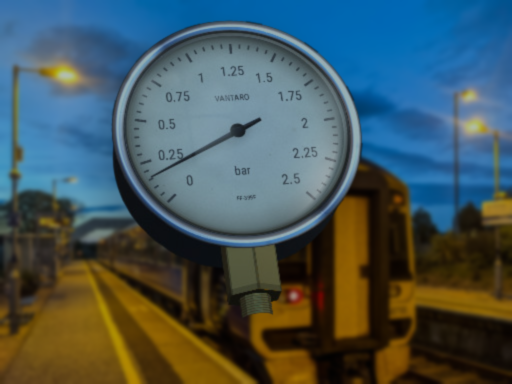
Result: 0.15bar
